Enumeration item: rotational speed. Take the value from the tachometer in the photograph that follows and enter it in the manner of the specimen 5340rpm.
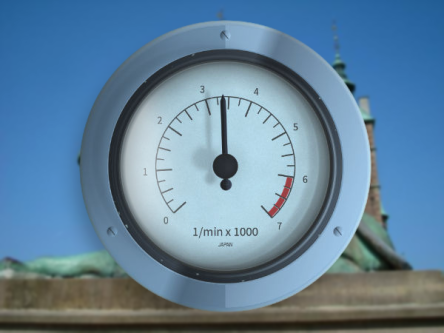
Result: 3375rpm
